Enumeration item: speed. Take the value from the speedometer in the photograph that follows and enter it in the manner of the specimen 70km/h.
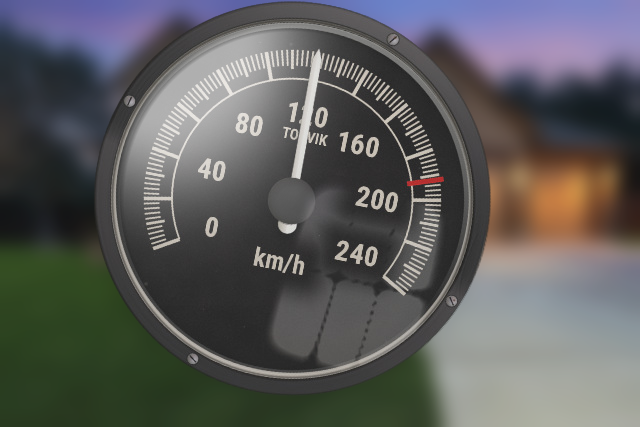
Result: 120km/h
